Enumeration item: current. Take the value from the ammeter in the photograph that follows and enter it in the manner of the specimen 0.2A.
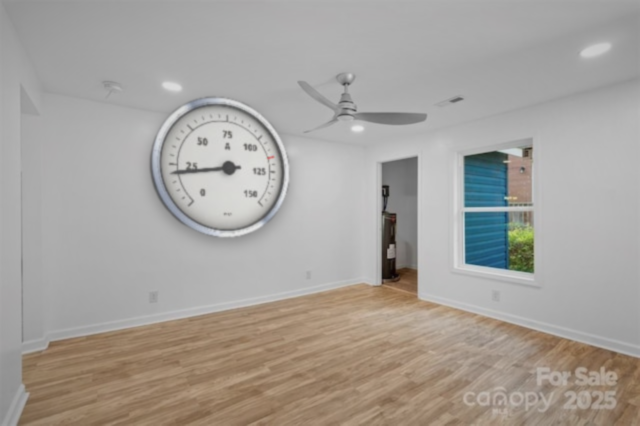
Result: 20A
